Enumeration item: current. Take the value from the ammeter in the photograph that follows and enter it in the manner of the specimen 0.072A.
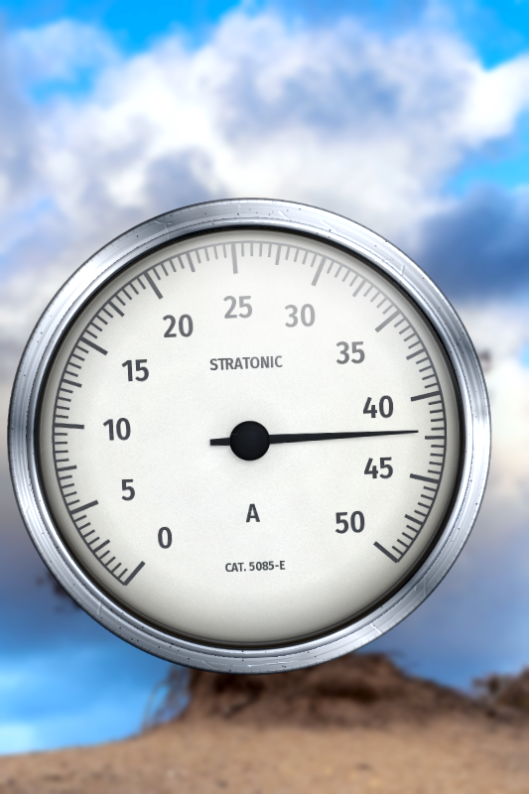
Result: 42A
